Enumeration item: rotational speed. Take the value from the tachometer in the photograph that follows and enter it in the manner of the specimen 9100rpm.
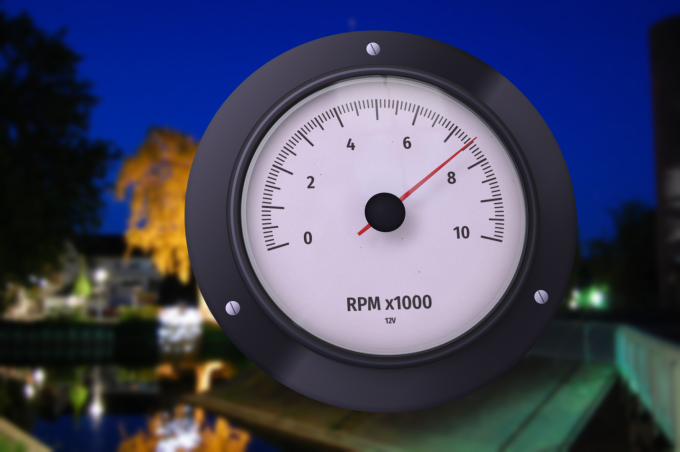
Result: 7500rpm
